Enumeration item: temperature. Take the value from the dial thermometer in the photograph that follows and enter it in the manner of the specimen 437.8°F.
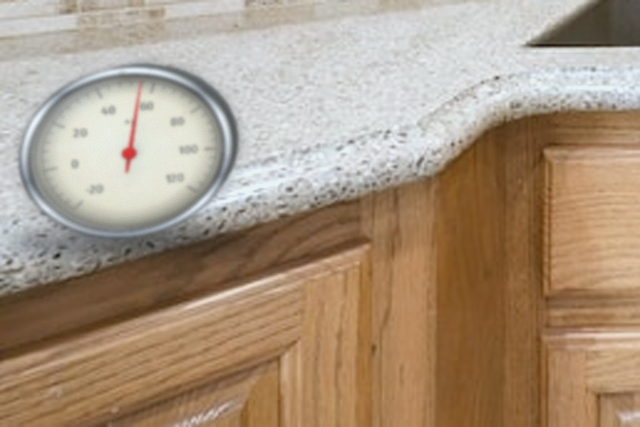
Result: 56°F
